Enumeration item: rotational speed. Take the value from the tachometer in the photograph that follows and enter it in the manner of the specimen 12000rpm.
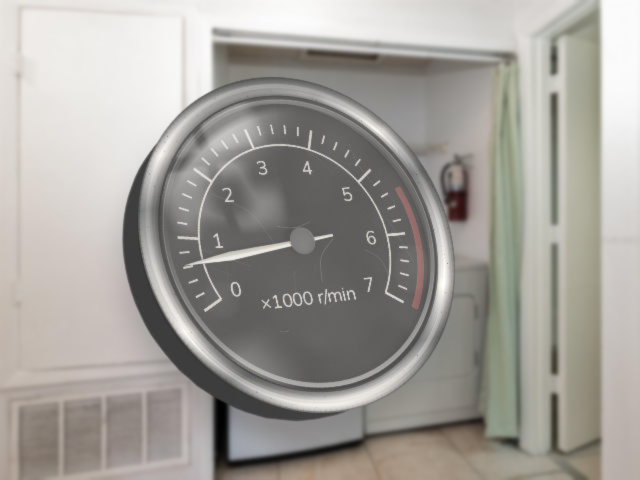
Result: 600rpm
